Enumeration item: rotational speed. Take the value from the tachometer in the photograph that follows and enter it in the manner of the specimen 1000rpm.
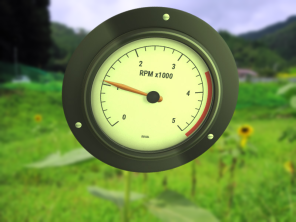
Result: 1100rpm
